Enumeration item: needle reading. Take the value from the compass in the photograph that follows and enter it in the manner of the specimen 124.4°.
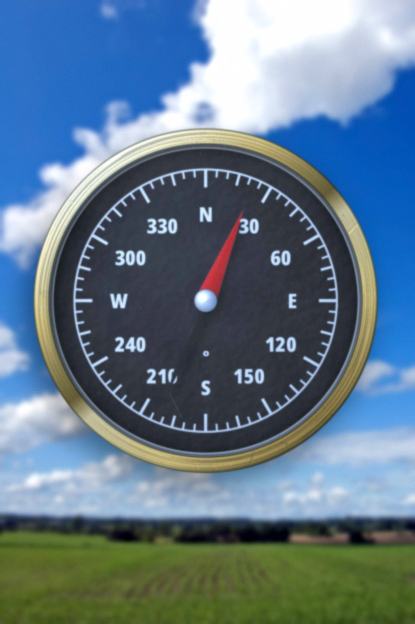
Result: 22.5°
